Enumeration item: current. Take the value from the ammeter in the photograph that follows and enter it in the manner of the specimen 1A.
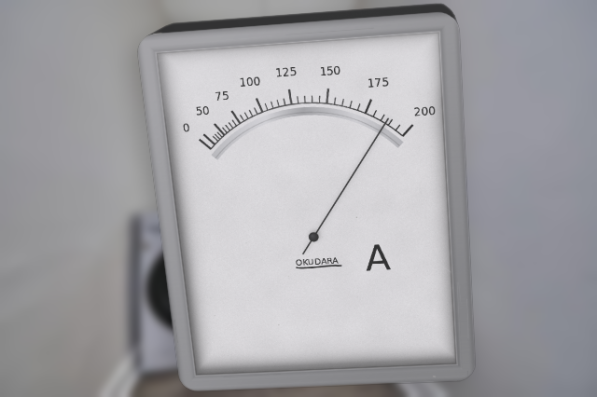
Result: 187.5A
